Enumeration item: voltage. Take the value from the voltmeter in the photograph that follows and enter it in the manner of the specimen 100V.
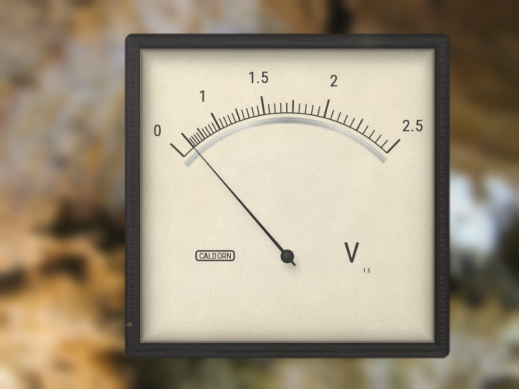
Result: 0.5V
